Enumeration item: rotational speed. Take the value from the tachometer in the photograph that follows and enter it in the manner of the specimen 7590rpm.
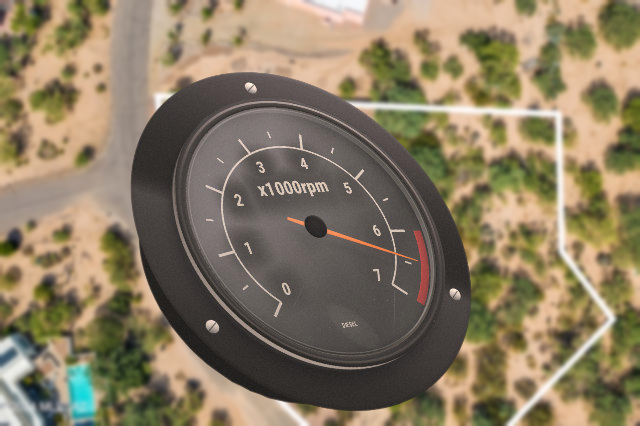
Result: 6500rpm
